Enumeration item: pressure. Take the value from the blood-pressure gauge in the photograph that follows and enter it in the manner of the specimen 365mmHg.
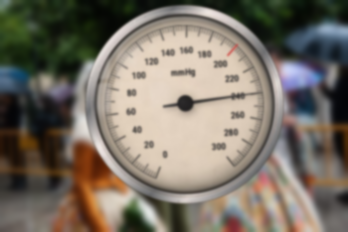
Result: 240mmHg
